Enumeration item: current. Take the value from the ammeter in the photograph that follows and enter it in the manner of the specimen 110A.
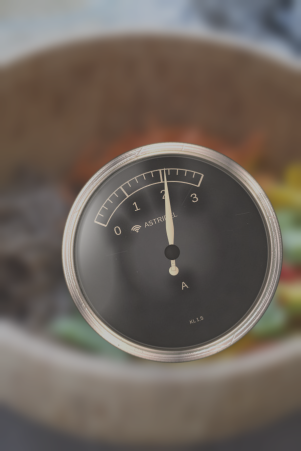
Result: 2.1A
